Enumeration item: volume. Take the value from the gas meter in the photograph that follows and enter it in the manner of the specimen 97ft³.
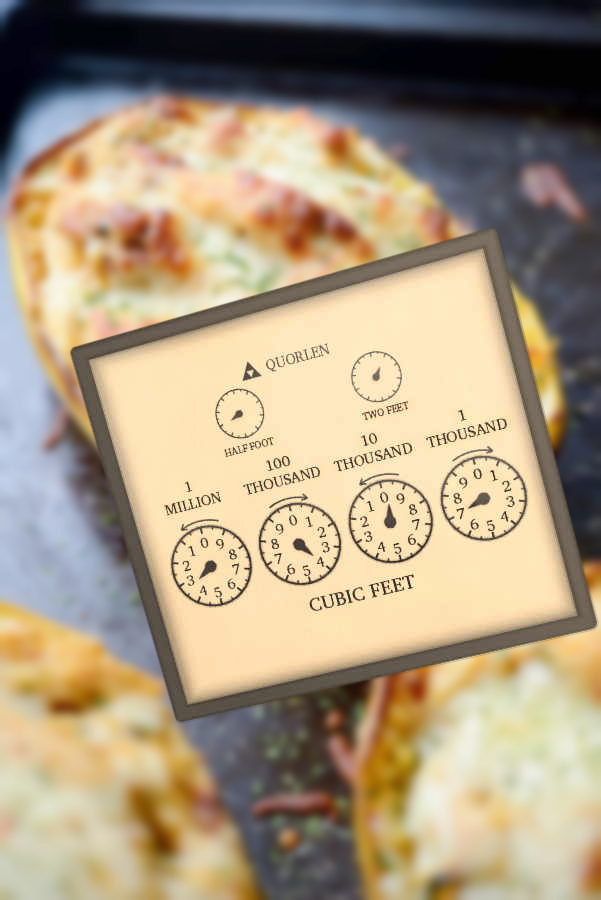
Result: 339700ft³
